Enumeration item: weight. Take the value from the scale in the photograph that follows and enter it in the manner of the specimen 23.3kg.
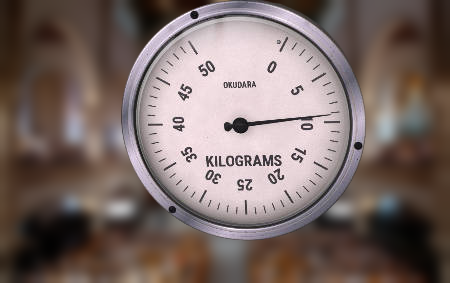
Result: 9kg
